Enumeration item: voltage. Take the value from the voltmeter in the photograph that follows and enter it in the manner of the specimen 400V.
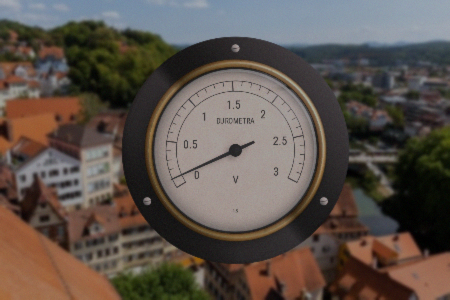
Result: 0.1V
